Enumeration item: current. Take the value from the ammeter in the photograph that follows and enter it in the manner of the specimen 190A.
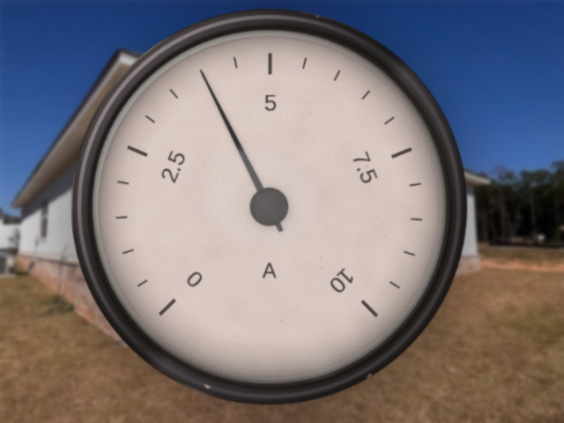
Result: 4A
